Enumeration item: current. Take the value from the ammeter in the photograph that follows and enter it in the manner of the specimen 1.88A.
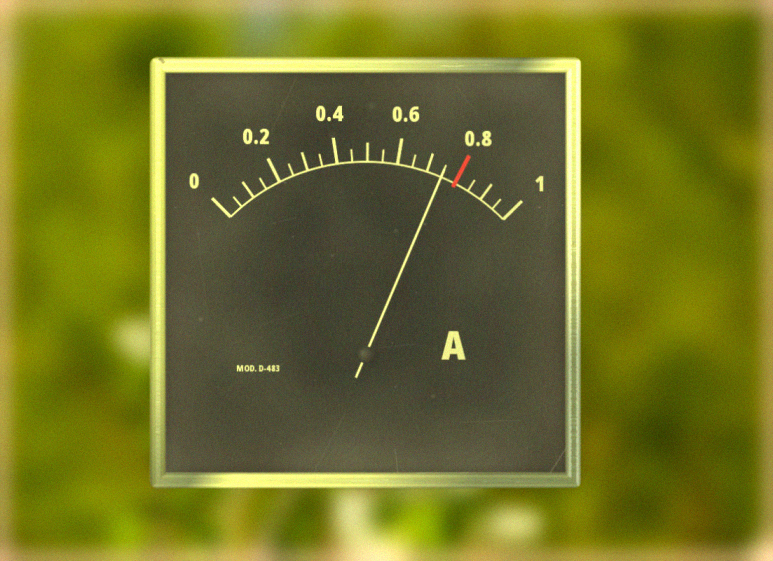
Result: 0.75A
